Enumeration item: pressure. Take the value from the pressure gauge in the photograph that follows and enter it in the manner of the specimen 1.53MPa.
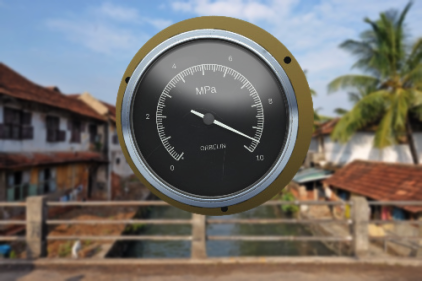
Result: 9.5MPa
